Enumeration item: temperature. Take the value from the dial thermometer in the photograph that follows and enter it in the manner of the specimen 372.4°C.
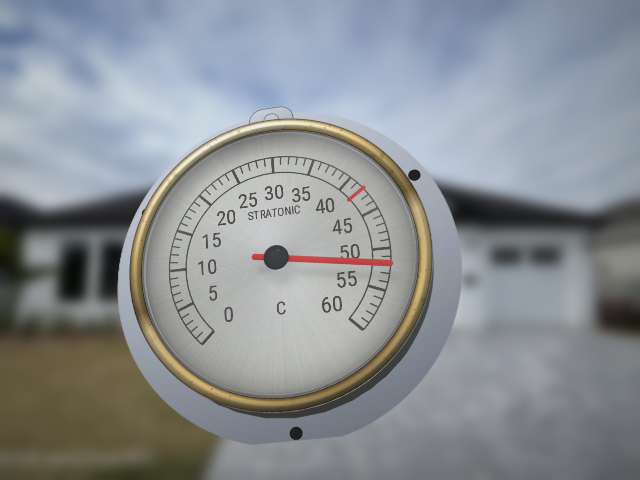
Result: 52°C
